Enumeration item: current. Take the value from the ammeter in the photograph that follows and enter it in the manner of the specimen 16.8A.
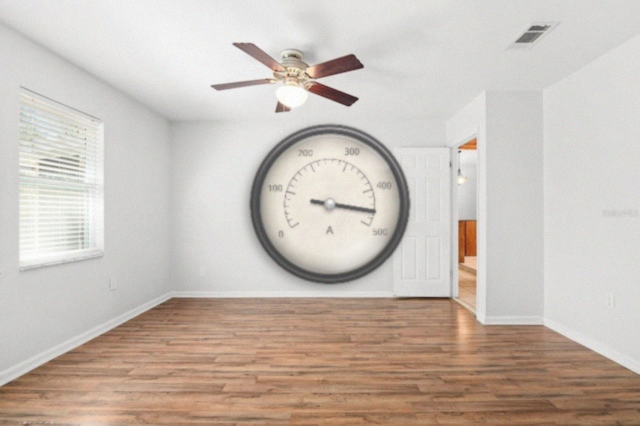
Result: 460A
